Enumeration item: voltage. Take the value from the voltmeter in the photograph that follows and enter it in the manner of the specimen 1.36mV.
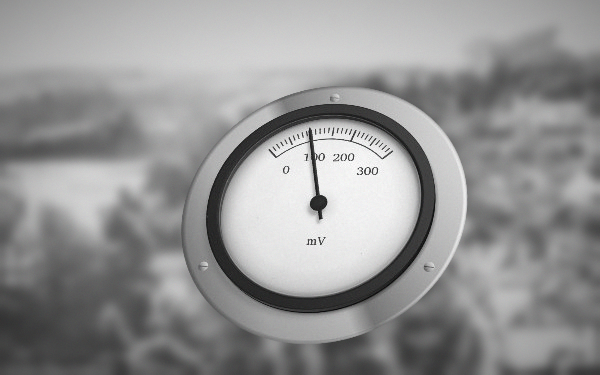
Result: 100mV
